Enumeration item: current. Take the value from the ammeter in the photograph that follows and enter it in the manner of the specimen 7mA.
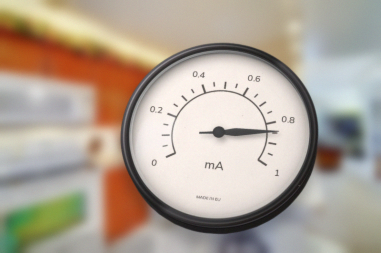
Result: 0.85mA
